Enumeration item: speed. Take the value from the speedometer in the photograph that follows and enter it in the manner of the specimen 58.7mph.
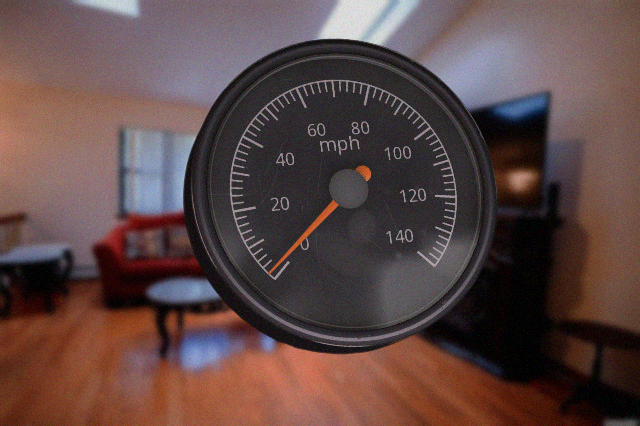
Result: 2mph
